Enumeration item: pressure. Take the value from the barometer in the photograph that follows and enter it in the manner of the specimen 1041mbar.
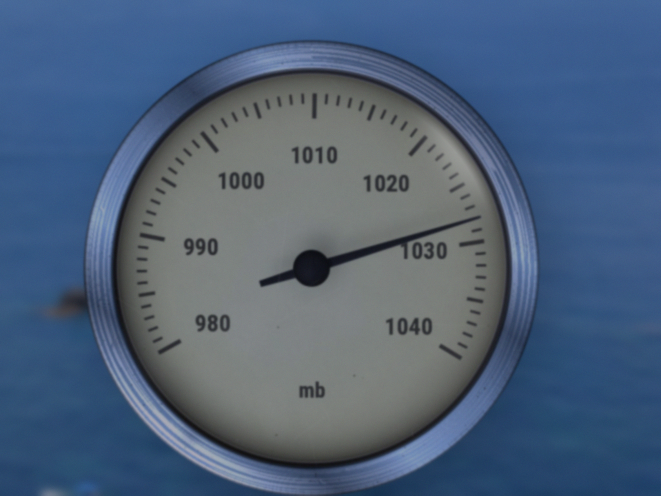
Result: 1028mbar
